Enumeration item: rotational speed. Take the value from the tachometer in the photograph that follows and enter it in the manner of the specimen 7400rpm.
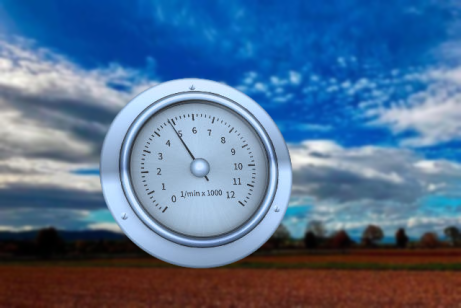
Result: 4800rpm
